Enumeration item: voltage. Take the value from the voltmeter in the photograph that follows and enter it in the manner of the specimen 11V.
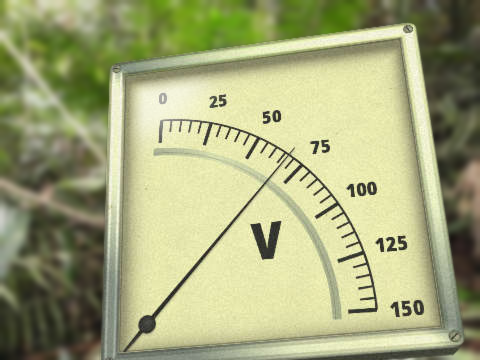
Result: 67.5V
